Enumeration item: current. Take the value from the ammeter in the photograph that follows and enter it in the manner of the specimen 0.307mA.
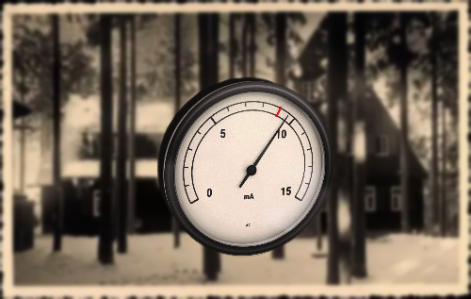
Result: 9.5mA
